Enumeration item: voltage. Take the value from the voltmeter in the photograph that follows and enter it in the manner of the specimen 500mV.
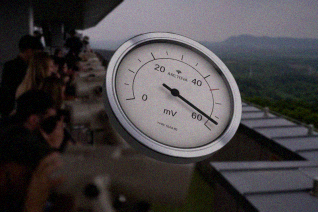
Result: 57.5mV
